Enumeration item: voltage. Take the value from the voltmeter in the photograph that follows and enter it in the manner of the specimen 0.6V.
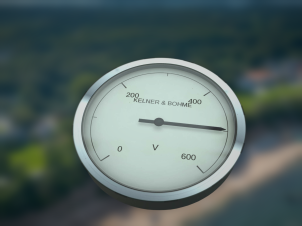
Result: 500V
